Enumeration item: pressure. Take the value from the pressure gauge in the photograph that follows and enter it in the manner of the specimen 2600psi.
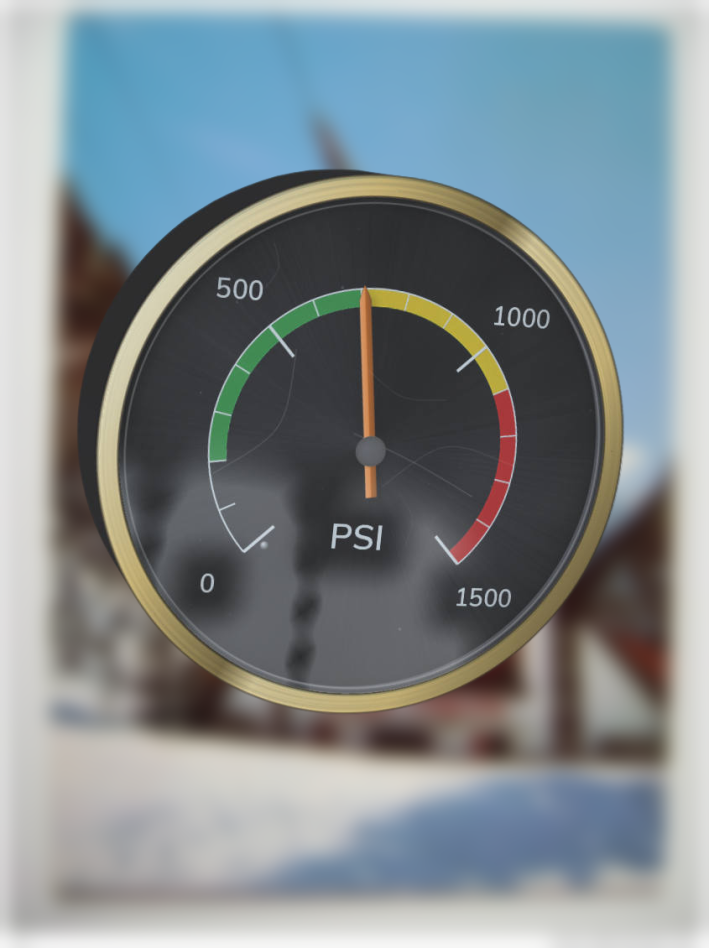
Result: 700psi
